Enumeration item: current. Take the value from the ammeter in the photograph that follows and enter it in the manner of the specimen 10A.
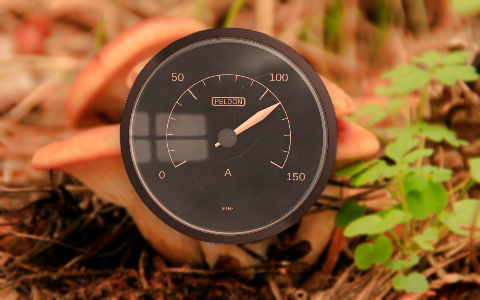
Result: 110A
